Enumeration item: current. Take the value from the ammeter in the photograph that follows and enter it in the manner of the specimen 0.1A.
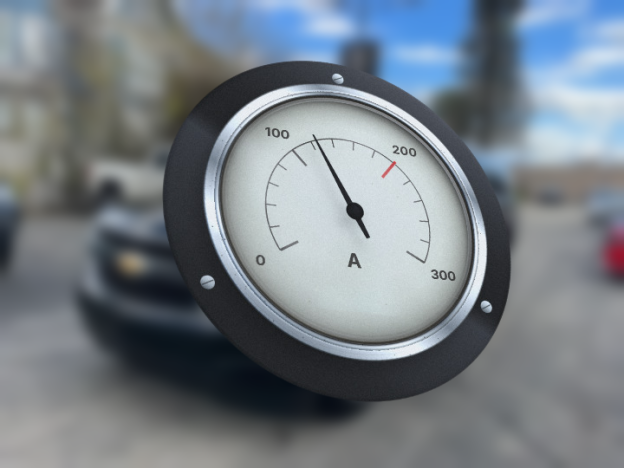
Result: 120A
